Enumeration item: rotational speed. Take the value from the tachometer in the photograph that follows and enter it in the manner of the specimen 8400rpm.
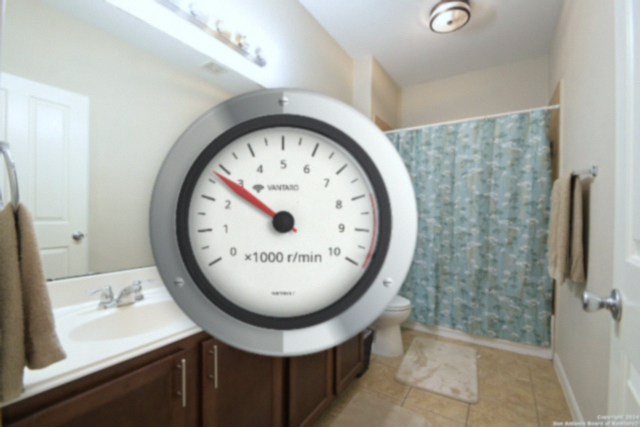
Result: 2750rpm
